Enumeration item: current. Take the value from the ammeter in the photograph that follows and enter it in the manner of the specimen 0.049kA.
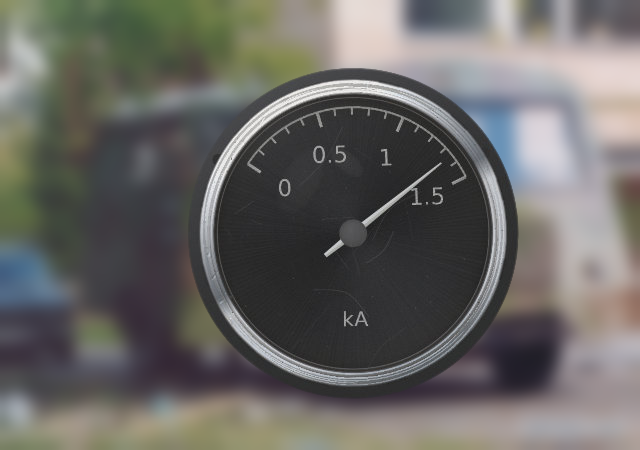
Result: 1.35kA
